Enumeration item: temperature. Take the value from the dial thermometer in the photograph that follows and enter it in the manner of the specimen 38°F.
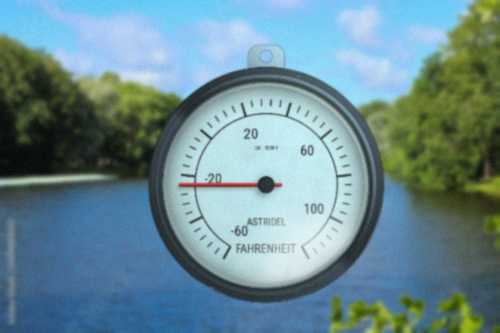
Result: -24°F
